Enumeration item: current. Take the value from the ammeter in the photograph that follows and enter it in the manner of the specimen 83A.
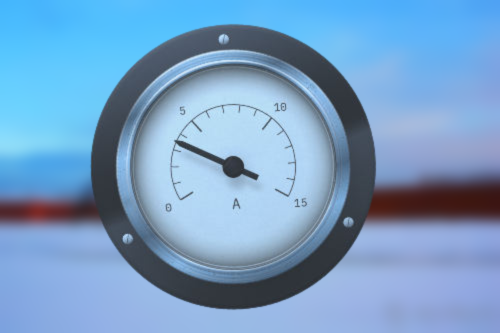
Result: 3.5A
